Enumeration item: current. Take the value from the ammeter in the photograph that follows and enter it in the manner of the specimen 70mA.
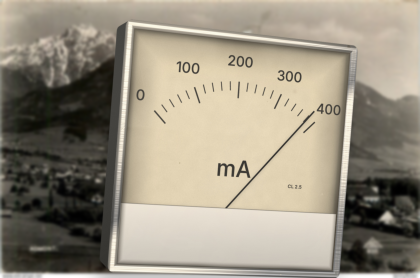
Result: 380mA
